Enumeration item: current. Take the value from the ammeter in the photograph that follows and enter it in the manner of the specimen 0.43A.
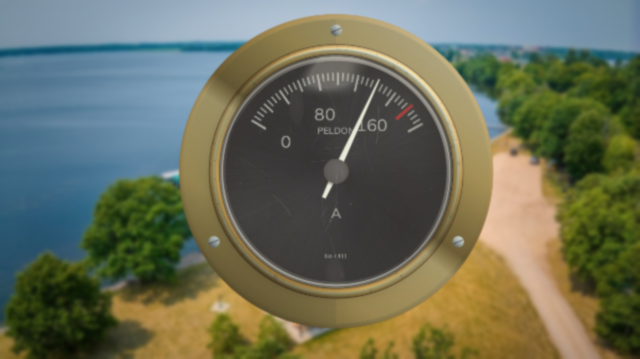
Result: 140A
